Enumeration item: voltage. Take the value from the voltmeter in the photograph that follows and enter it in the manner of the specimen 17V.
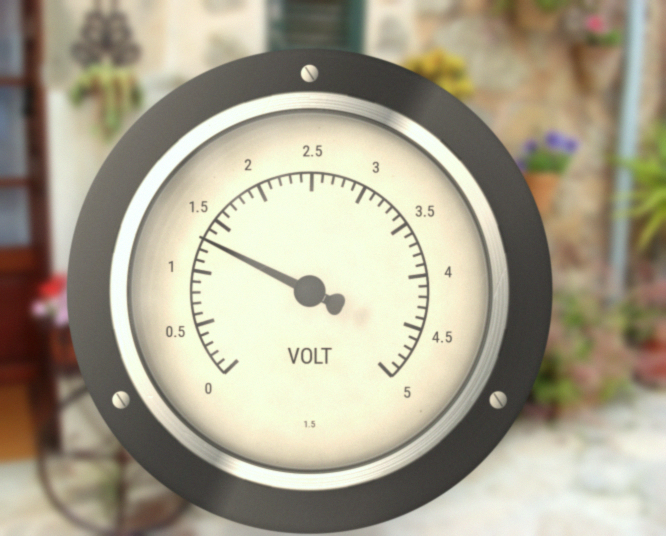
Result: 1.3V
